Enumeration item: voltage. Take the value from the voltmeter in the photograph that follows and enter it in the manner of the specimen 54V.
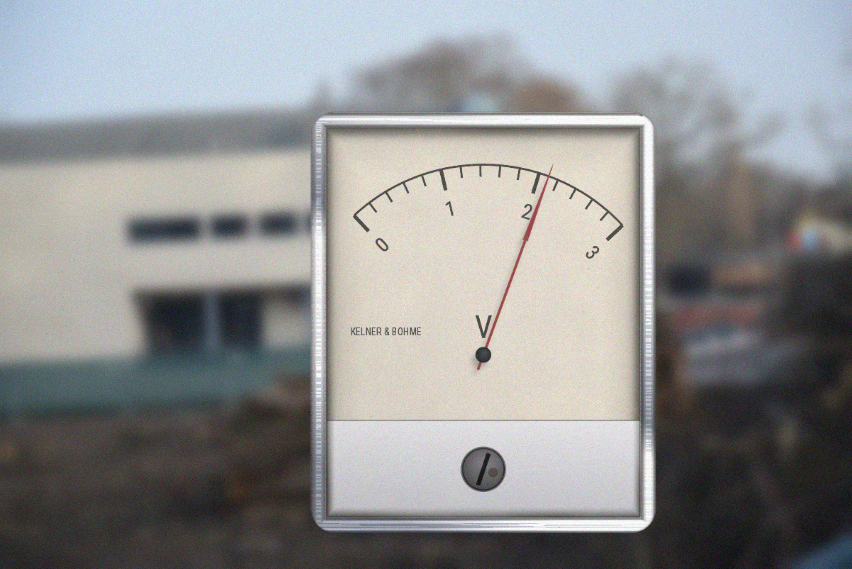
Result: 2.1V
